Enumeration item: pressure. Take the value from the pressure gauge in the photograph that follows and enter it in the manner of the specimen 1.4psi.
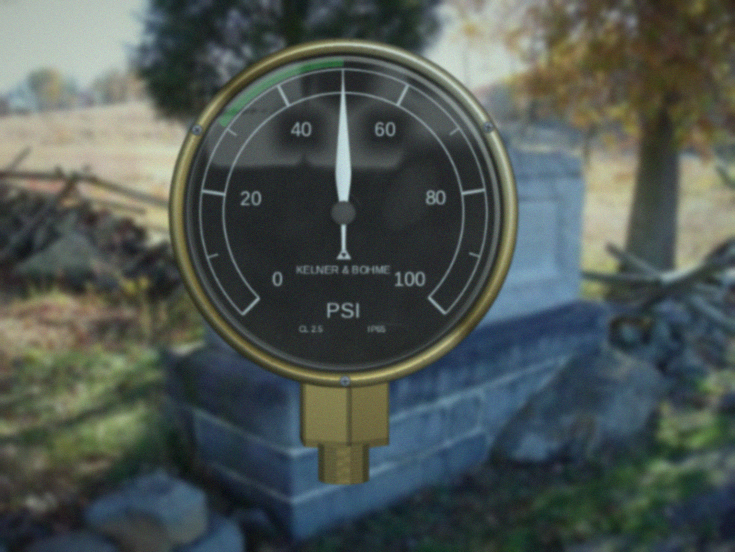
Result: 50psi
